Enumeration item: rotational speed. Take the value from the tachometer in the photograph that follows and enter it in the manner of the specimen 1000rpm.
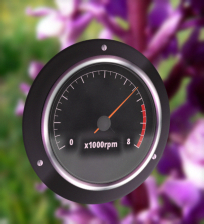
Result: 5500rpm
